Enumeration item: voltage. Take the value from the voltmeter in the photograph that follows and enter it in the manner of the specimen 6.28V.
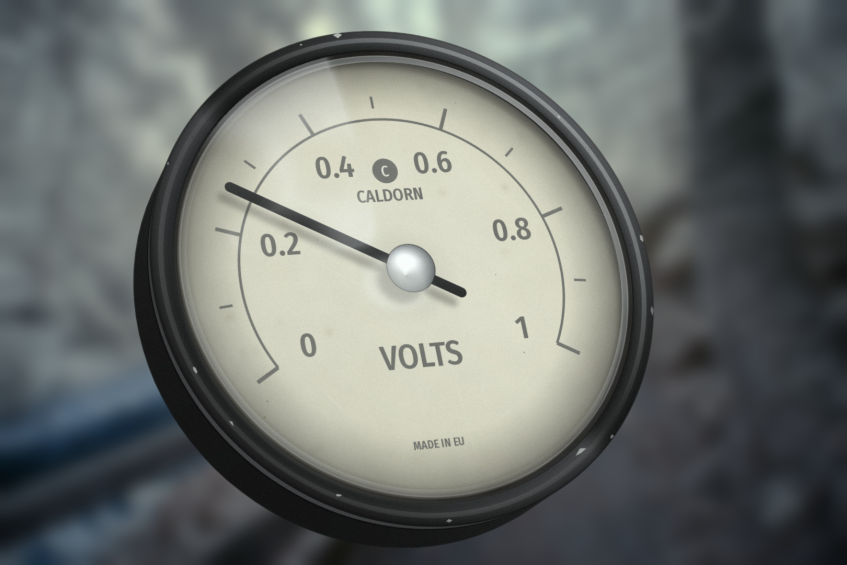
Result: 0.25V
